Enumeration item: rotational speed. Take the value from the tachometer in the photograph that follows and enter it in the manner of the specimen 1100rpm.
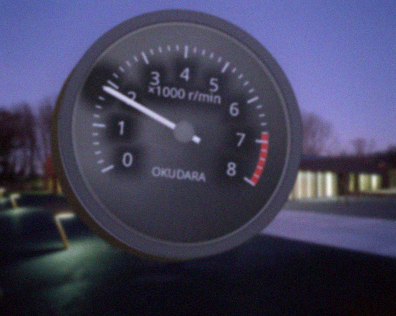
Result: 1800rpm
